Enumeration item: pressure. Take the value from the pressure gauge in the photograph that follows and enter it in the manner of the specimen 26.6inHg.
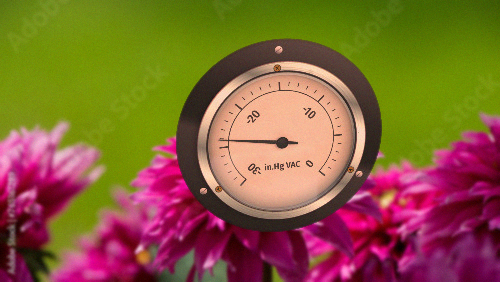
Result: -24inHg
